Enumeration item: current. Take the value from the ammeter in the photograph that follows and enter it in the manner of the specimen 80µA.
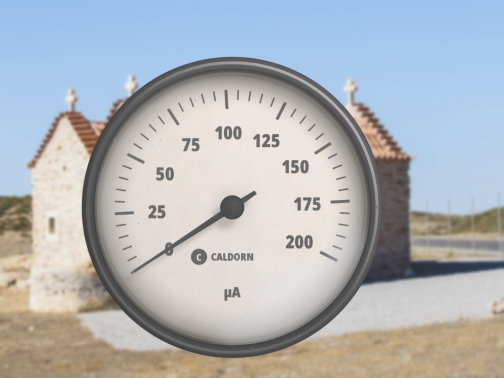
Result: 0µA
